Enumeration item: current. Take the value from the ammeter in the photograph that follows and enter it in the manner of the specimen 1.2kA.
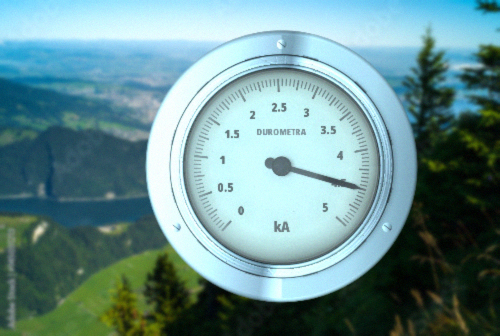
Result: 4.5kA
